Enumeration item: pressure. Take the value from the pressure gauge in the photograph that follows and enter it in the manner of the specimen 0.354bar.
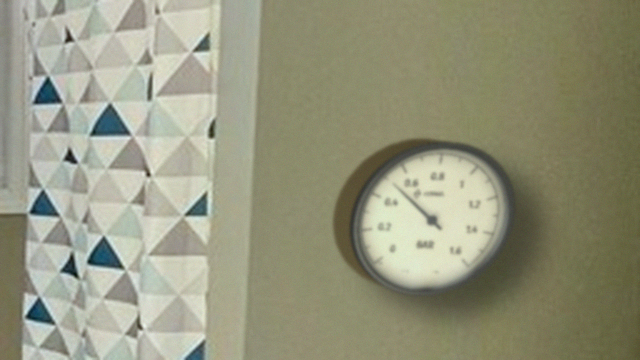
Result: 0.5bar
